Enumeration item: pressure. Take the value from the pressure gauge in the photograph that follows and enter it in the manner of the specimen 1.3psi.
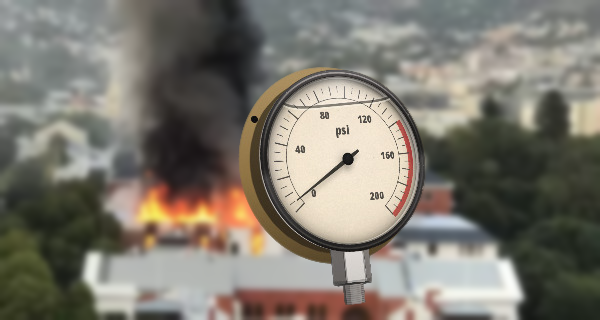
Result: 5psi
